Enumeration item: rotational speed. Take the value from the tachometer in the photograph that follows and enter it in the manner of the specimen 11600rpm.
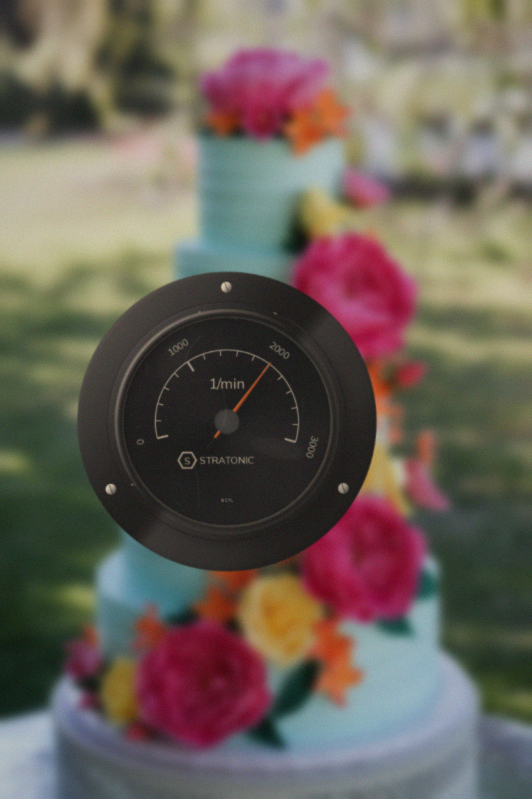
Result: 2000rpm
